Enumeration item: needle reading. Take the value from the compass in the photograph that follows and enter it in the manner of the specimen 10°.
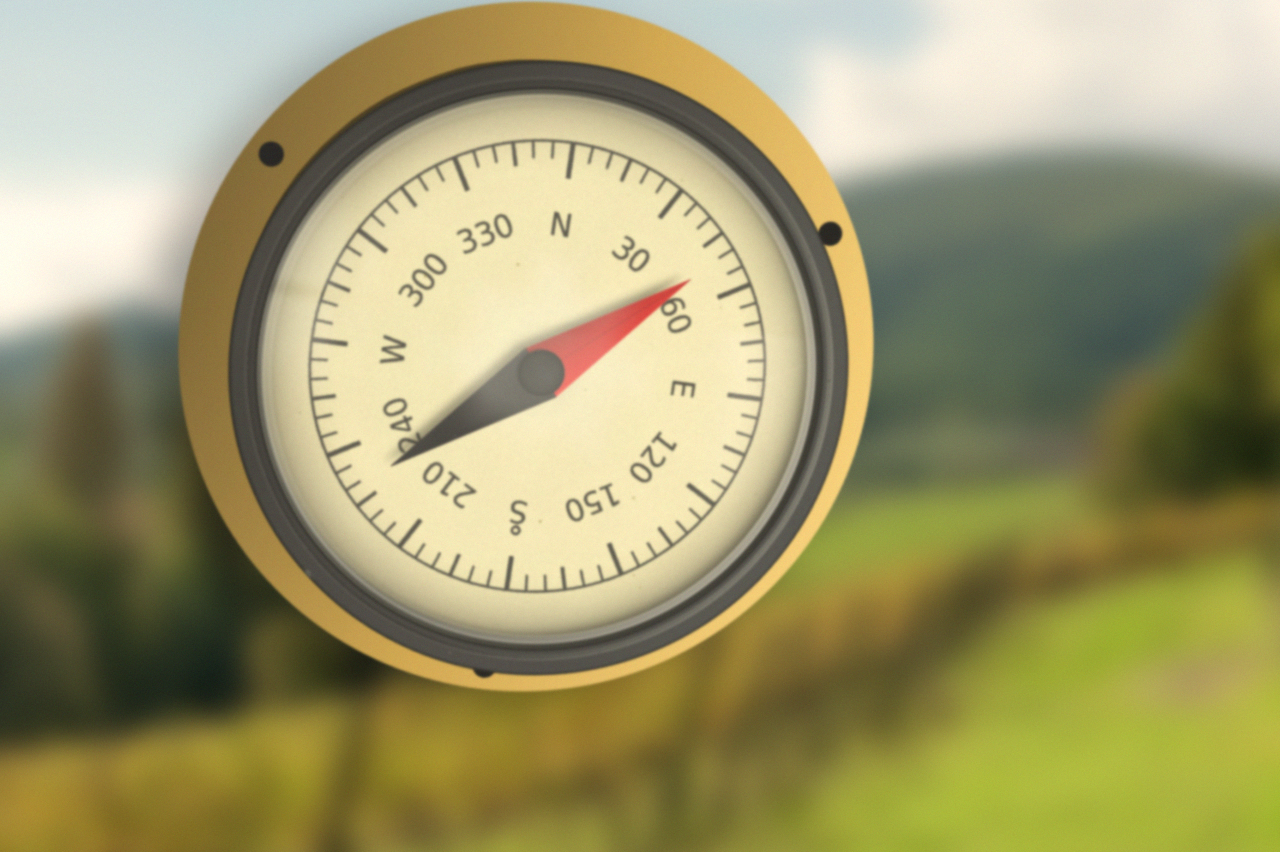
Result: 50°
